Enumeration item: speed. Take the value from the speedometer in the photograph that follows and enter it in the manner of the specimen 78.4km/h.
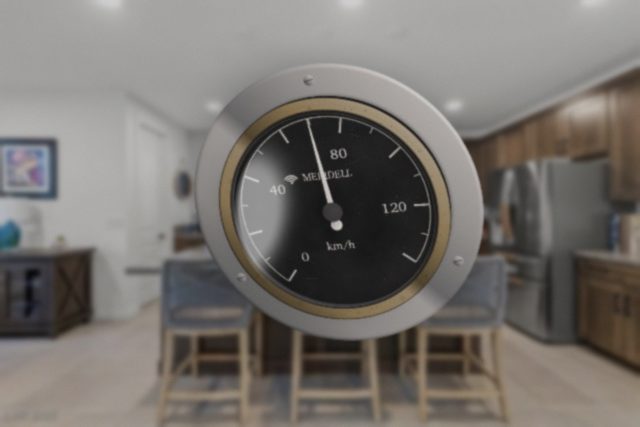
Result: 70km/h
